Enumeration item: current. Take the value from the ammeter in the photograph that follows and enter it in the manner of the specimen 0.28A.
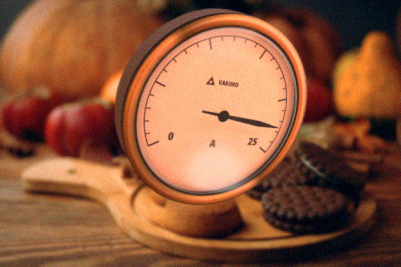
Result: 22.5A
